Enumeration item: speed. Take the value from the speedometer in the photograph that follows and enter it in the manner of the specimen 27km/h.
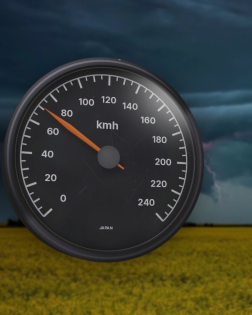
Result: 70km/h
